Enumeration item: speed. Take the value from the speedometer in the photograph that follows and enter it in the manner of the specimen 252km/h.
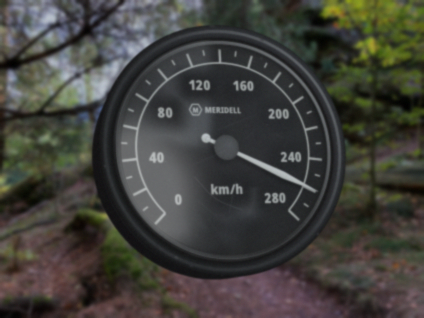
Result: 260km/h
